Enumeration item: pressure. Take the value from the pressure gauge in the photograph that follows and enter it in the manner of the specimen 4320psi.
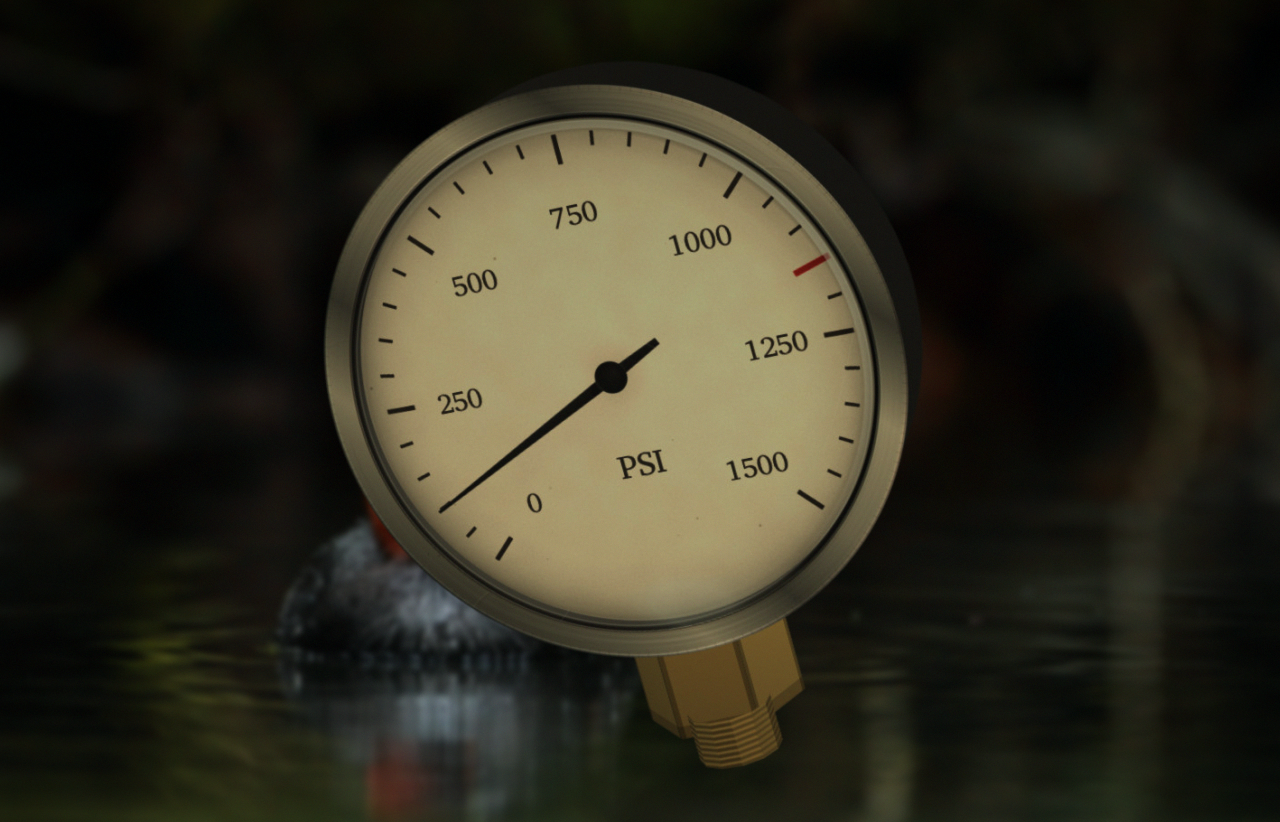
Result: 100psi
